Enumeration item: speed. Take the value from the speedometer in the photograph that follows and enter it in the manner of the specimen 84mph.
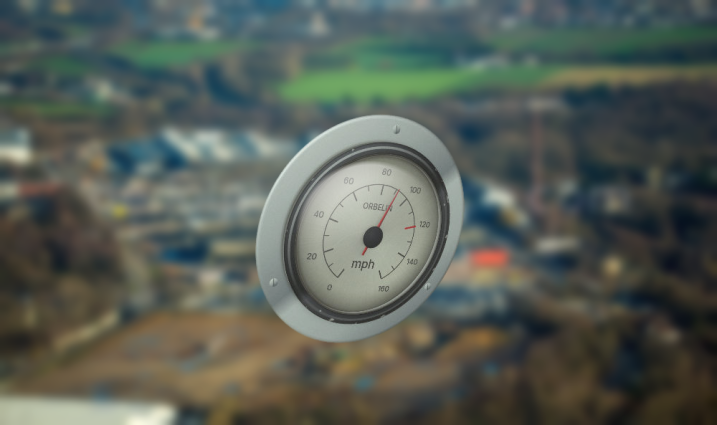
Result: 90mph
